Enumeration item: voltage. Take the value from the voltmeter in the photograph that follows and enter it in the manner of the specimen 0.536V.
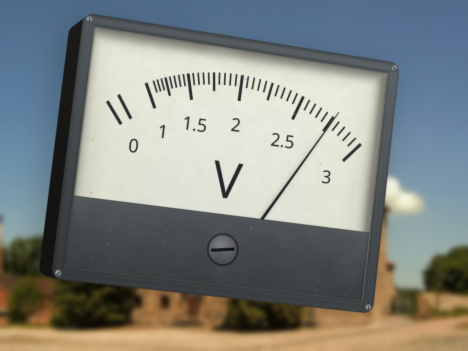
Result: 2.75V
